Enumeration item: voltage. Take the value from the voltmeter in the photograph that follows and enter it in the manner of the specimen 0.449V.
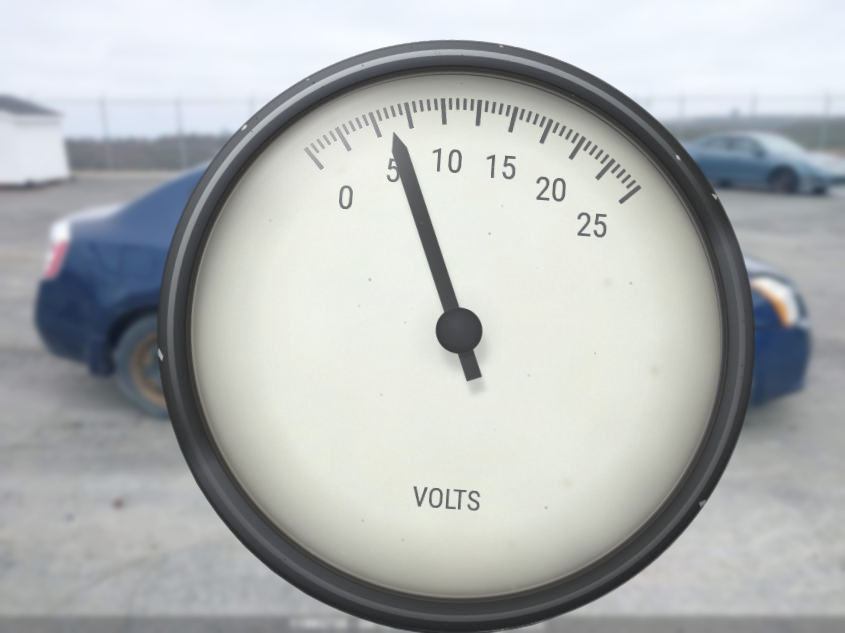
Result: 6V
